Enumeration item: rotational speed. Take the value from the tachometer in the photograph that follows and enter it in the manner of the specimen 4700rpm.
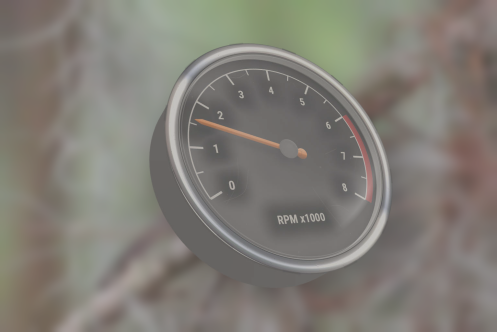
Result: 1500rpm
